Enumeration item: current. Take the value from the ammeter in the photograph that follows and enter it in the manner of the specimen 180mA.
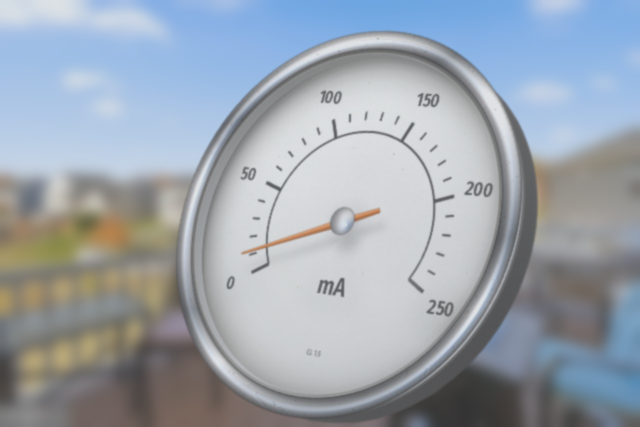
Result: 10mA
